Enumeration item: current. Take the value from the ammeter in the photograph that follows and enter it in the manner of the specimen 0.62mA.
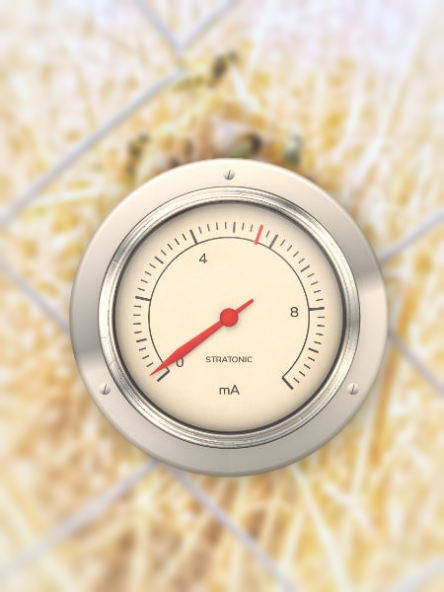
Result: 0.2mA
